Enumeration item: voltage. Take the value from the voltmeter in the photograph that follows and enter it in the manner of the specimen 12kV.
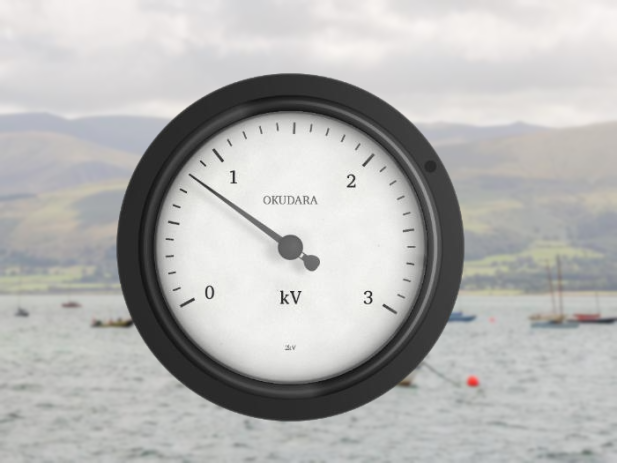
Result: 0.8kV
